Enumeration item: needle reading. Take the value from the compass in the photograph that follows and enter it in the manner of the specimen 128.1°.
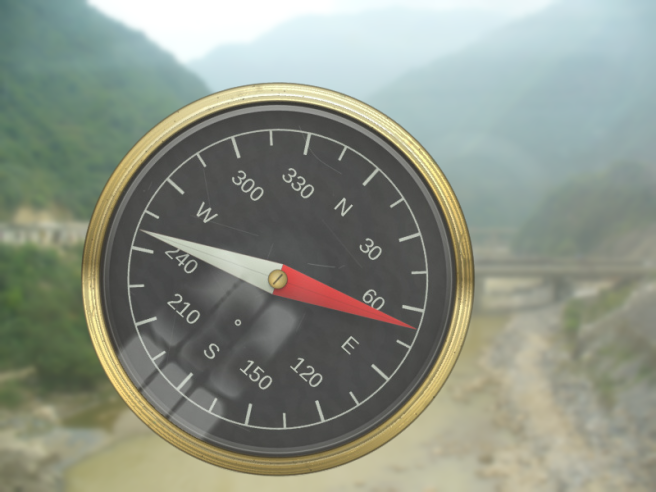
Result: 67.5°
